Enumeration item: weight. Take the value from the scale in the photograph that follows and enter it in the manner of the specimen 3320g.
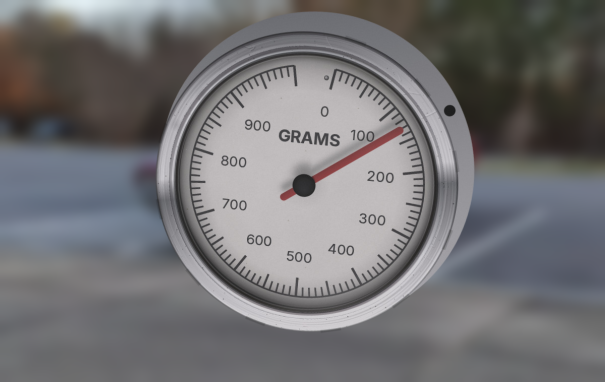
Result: 130g
